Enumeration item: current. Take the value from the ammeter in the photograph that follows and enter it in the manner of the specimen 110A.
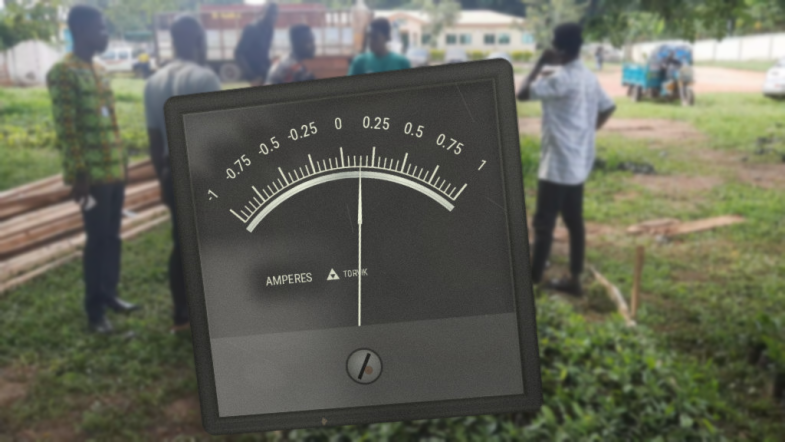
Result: 0.15A
